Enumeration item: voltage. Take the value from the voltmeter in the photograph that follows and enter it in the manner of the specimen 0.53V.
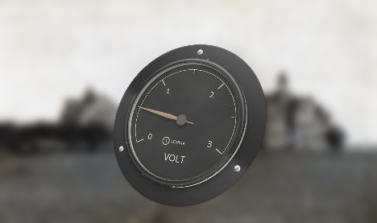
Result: 0.5V
